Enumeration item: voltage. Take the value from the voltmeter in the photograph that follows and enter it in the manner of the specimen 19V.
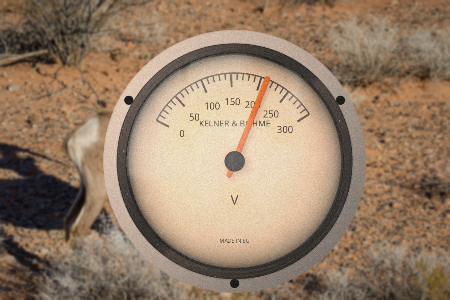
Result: 210V
